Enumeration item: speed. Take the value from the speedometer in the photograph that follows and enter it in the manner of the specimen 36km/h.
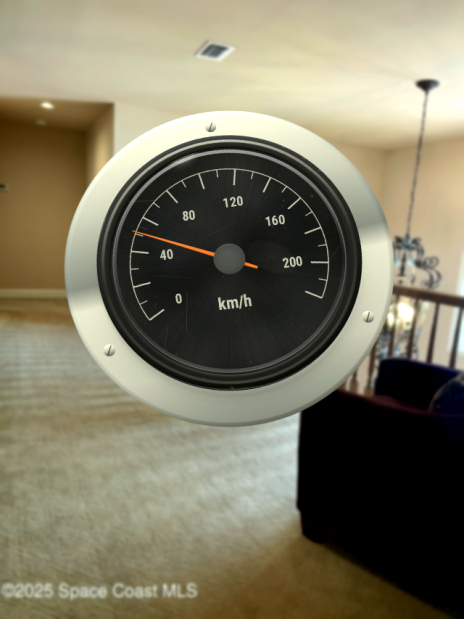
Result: 50km/h
